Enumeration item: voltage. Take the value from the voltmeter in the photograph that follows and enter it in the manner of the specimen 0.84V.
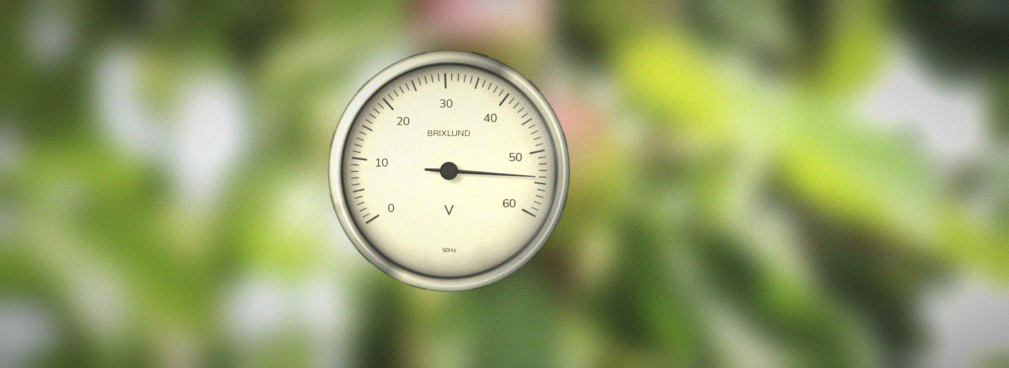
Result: 54V
